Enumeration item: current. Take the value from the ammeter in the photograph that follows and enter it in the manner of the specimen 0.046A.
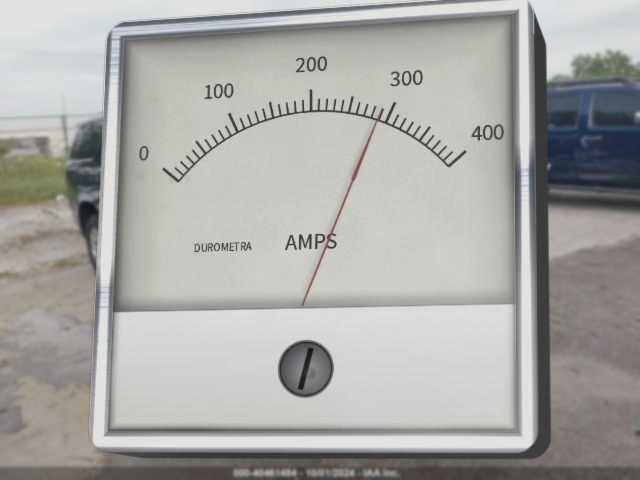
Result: 290A
